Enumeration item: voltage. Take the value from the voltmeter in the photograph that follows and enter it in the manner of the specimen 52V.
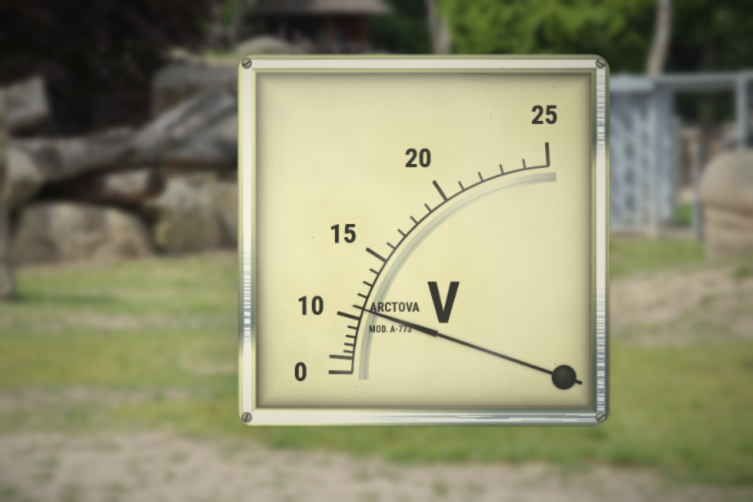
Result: 11V
